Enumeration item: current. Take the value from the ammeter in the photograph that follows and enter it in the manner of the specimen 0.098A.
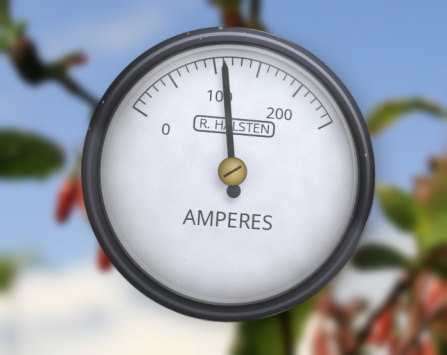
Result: 110A
